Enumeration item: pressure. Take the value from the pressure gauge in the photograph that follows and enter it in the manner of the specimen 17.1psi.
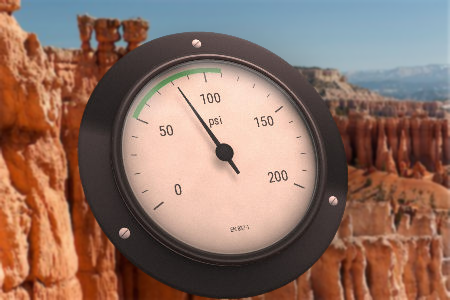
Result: 80psi
